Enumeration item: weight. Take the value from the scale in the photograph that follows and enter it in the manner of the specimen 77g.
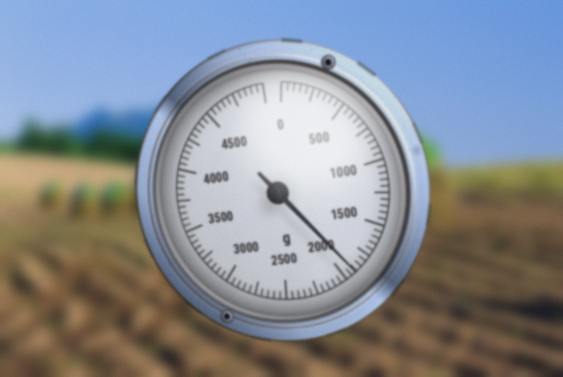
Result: 1900g
